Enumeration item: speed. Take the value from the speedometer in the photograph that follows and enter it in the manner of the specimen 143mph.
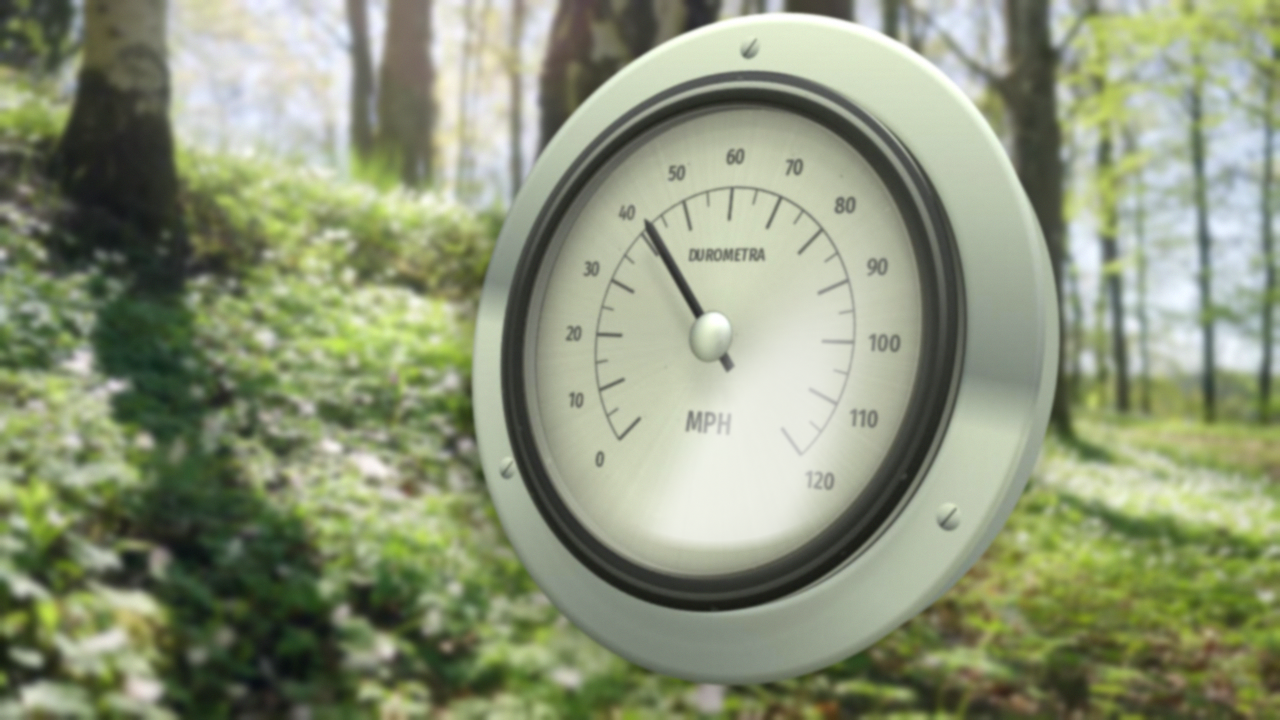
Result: 42.5mph
